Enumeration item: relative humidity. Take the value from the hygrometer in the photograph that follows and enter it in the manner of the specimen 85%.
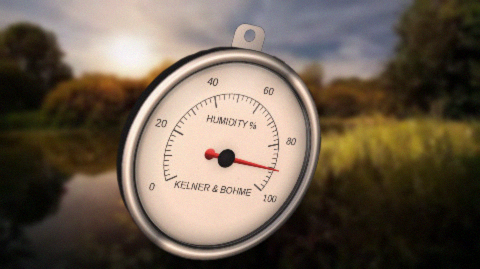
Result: 90%
